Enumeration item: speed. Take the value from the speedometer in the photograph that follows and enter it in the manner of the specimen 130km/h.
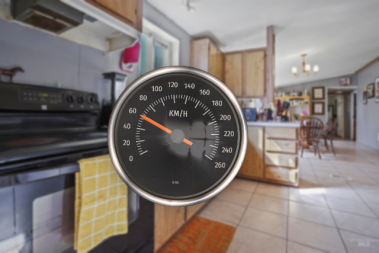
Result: 60km/h
